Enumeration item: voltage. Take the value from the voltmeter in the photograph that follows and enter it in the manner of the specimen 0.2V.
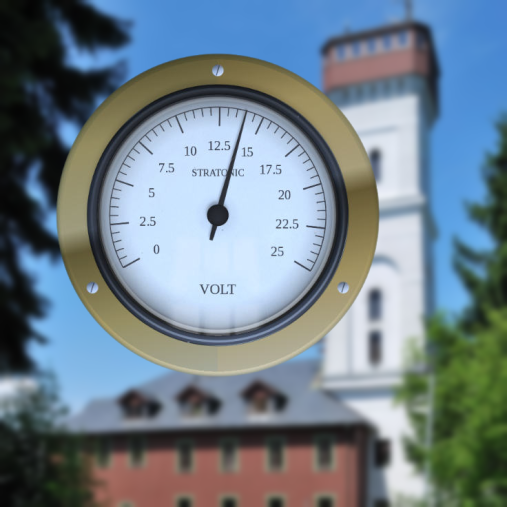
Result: 14V
